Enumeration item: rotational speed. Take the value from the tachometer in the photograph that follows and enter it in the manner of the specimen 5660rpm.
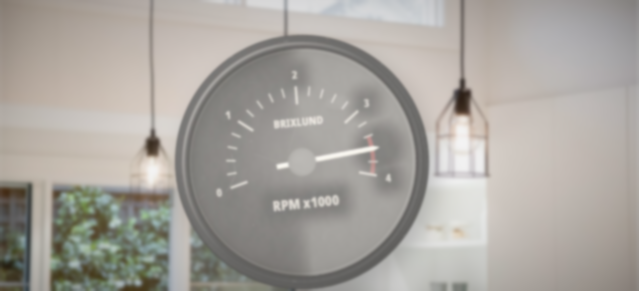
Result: 3600rpm
